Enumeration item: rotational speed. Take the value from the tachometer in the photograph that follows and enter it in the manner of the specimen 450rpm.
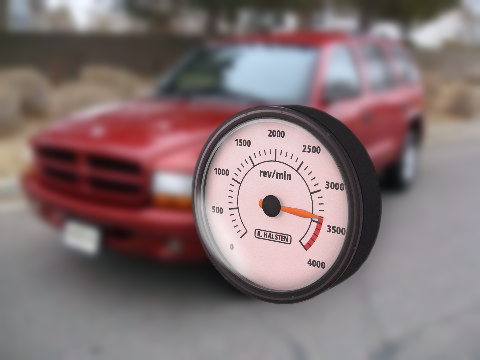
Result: 3400rpm
